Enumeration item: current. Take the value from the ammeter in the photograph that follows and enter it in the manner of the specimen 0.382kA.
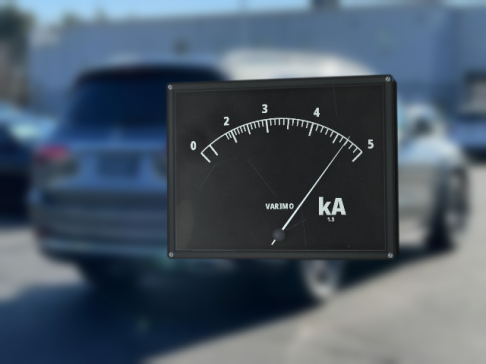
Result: 4.7kA
